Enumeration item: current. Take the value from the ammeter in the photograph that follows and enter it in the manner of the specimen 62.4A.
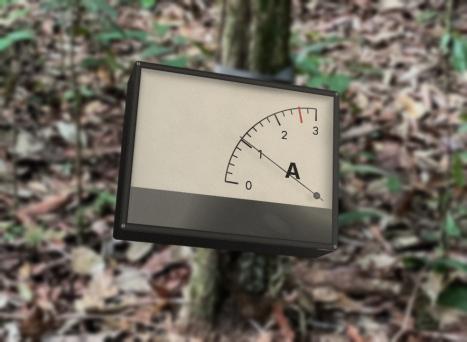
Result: 1A
